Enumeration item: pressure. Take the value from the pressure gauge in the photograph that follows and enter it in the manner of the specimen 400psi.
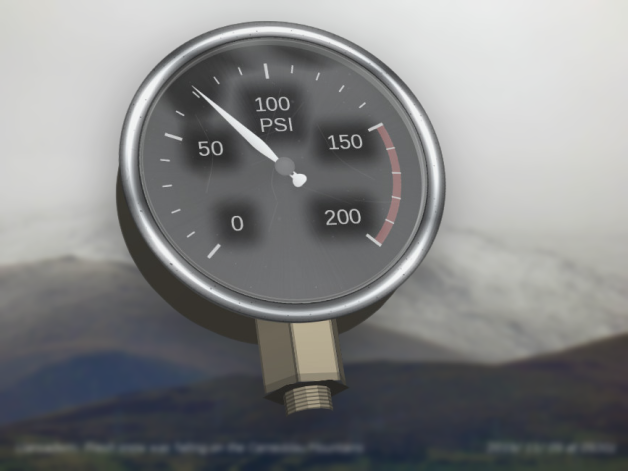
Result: 70psi
